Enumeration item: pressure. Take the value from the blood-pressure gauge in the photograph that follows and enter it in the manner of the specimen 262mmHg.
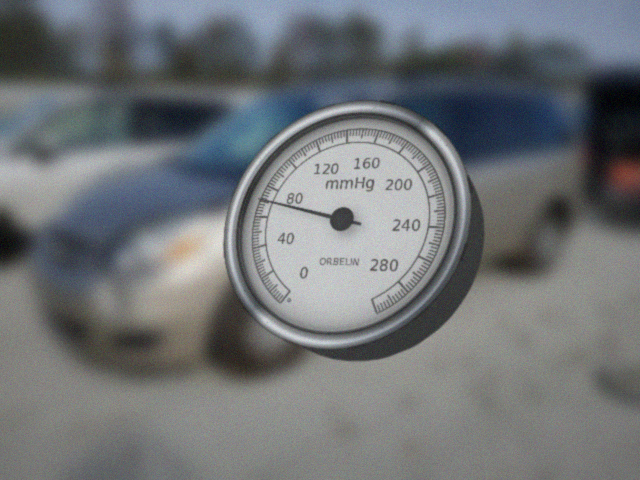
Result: 70mmHg
